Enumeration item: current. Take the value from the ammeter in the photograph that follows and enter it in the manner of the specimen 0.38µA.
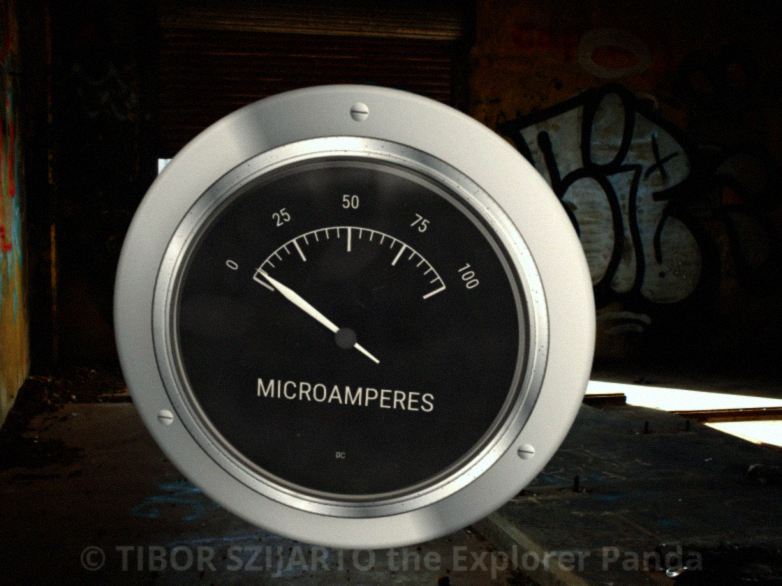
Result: 5µA
